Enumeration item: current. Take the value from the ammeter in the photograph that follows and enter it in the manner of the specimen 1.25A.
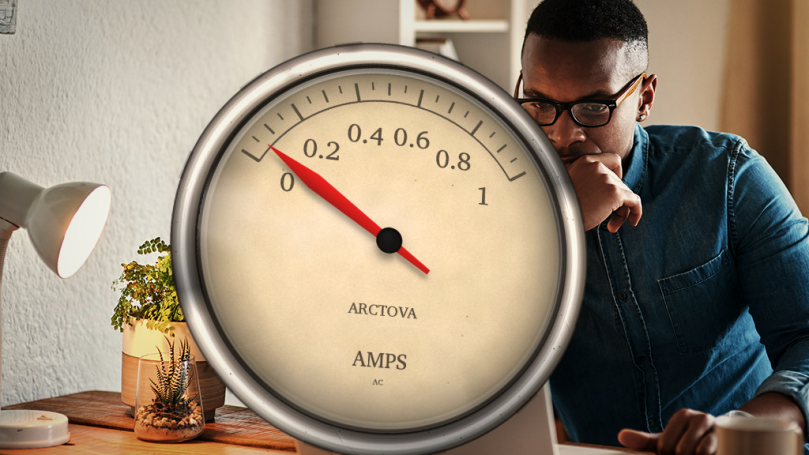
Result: 0.05A
